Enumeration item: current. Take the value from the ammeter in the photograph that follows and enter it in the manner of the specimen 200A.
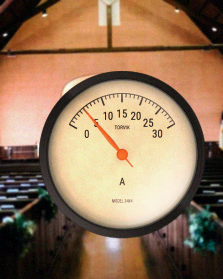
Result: 5A
